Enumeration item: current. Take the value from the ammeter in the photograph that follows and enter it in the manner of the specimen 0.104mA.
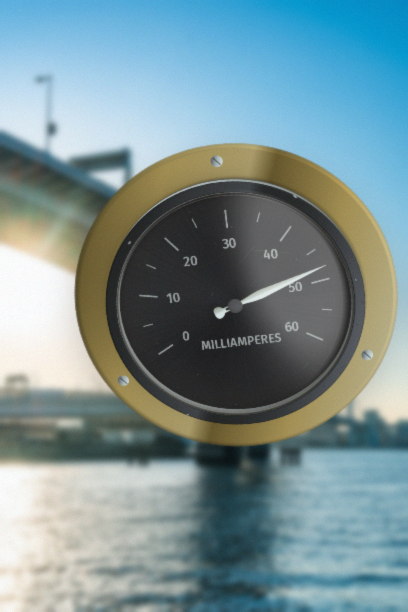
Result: 47.5mA
